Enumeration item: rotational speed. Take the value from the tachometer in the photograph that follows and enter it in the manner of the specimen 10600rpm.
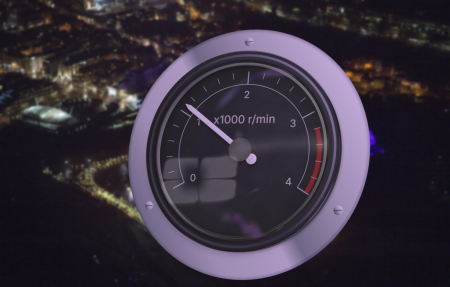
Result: 1100rpm
